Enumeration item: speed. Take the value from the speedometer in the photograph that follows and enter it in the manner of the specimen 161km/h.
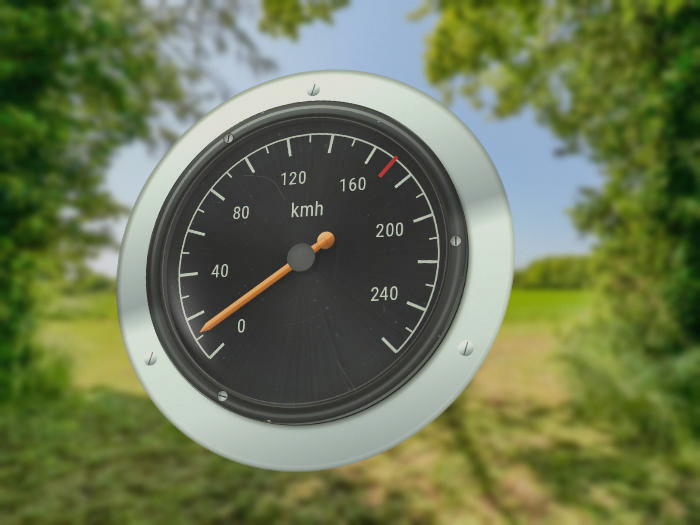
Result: 10km/h
